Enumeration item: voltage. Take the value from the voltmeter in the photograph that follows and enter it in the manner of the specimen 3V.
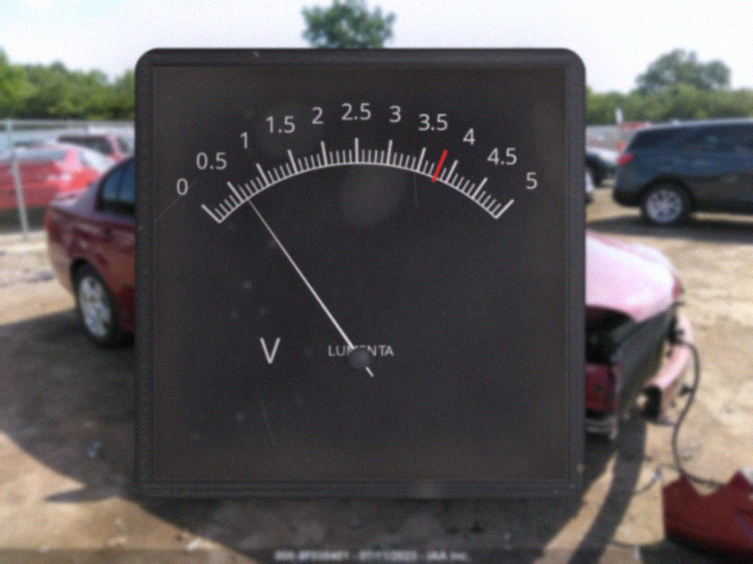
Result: 0.6V
